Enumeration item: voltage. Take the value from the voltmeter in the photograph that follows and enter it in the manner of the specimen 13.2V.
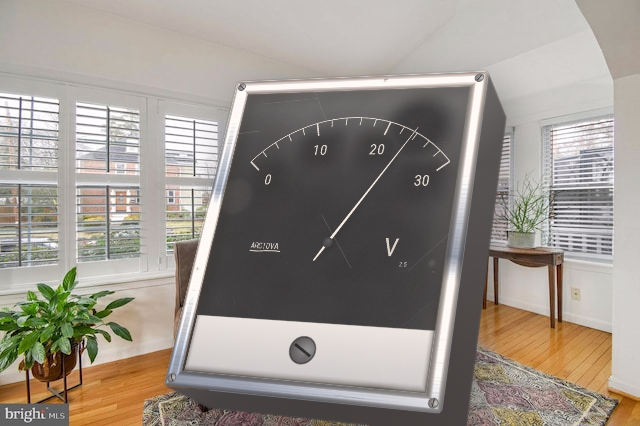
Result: 24V
